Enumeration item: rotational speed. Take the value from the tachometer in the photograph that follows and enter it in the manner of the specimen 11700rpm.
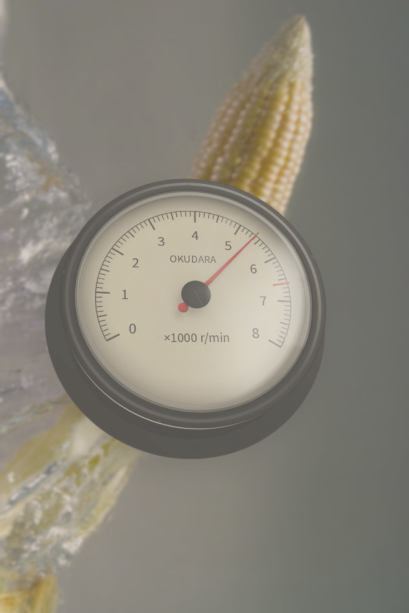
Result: 5400rpm
